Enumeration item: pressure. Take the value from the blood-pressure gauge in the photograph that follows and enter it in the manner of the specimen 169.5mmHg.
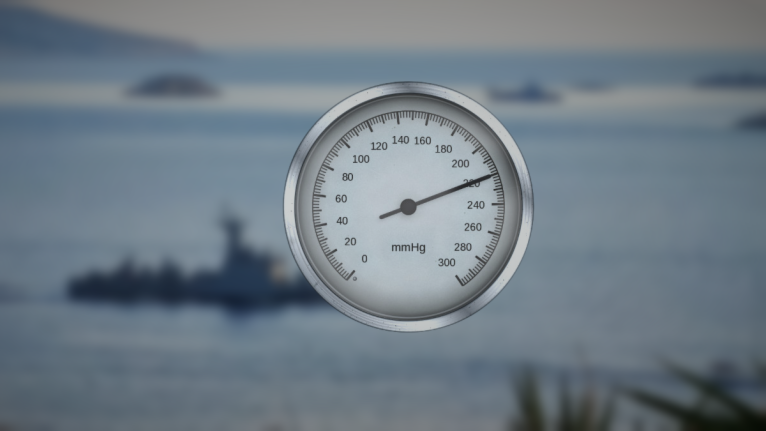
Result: 220mmHg
